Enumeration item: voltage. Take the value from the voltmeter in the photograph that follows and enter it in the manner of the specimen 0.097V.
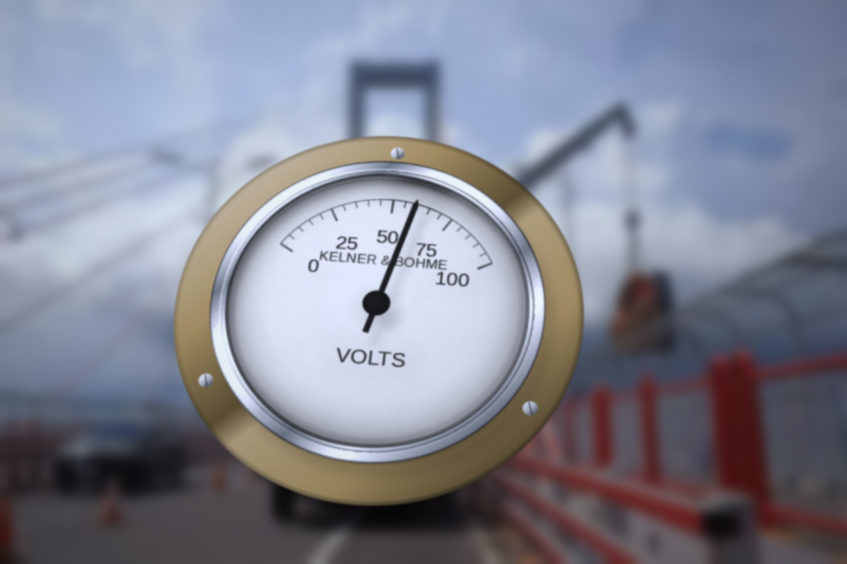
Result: 60V
